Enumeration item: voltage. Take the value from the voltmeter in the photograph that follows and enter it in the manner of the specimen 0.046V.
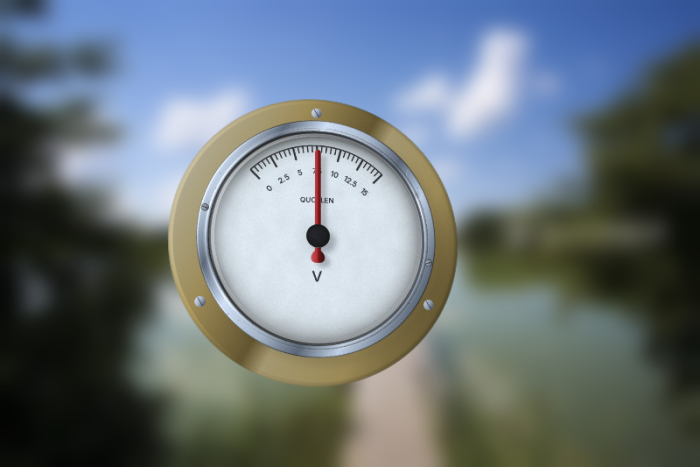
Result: 7.5V
